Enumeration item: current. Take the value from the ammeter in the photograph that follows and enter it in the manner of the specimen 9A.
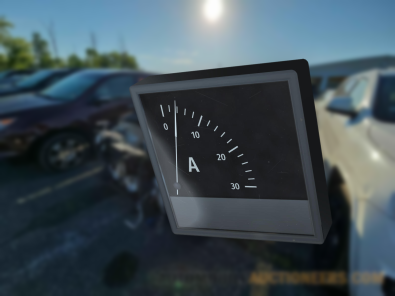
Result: 4A
